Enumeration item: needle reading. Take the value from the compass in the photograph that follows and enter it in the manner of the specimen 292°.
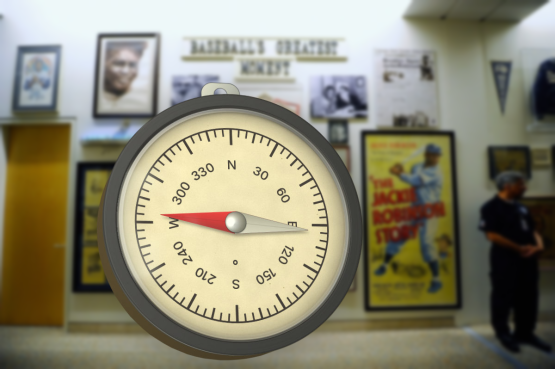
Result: 275°
